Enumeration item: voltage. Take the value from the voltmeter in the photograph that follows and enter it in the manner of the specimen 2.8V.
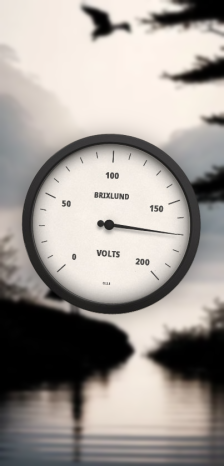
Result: 170V
